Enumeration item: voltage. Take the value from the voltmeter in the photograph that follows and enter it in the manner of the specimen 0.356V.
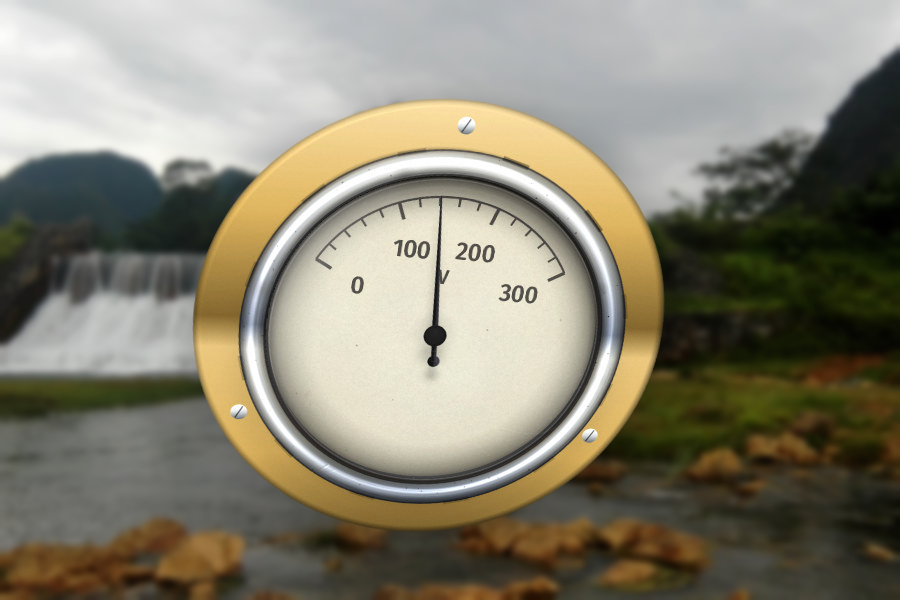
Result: 140V
